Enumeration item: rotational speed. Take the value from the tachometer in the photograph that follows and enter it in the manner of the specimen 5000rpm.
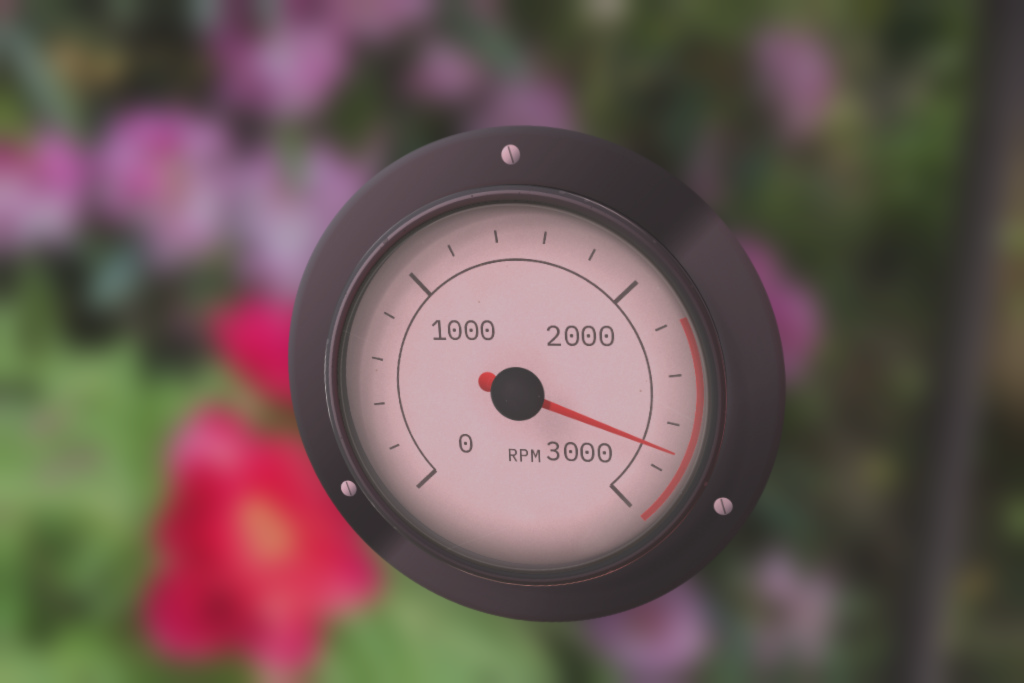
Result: 2700rpm
